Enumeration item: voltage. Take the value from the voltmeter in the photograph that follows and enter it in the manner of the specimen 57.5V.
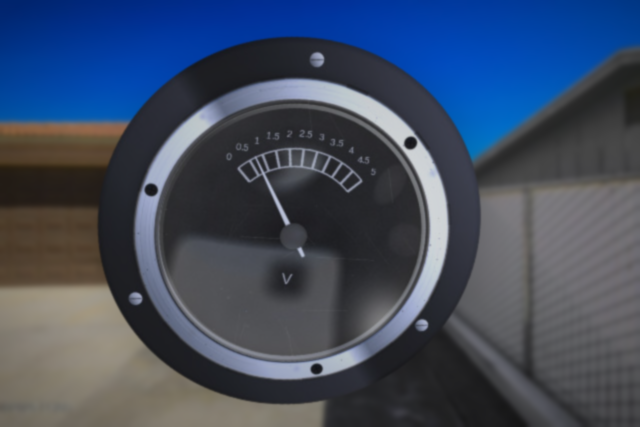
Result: 0.75V
